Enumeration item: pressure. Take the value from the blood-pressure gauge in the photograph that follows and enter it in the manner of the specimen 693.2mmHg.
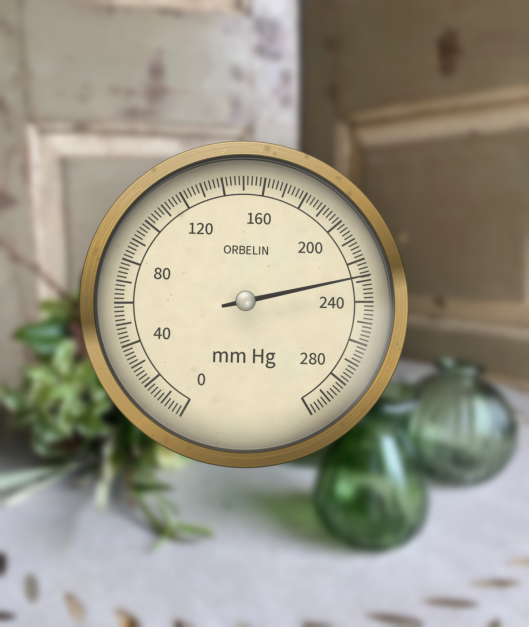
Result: 228mmHg
